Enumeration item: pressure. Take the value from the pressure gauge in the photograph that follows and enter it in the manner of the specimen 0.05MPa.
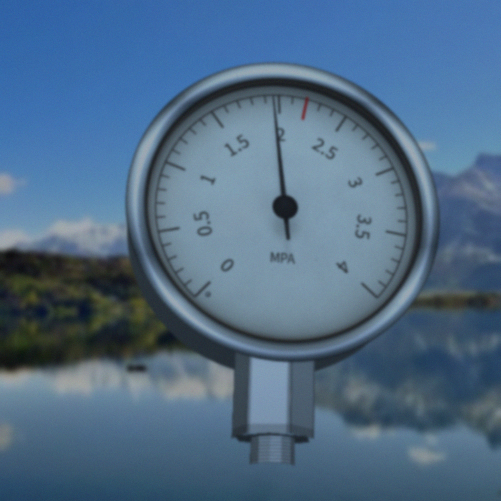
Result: 1.95MPa
